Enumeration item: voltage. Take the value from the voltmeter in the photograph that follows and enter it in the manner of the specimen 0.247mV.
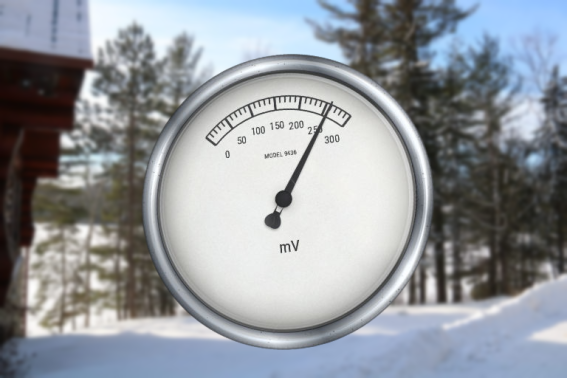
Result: 260mV
